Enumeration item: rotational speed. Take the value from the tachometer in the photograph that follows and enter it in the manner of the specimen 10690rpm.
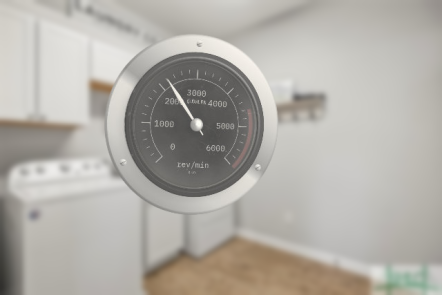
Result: 2200rpm
